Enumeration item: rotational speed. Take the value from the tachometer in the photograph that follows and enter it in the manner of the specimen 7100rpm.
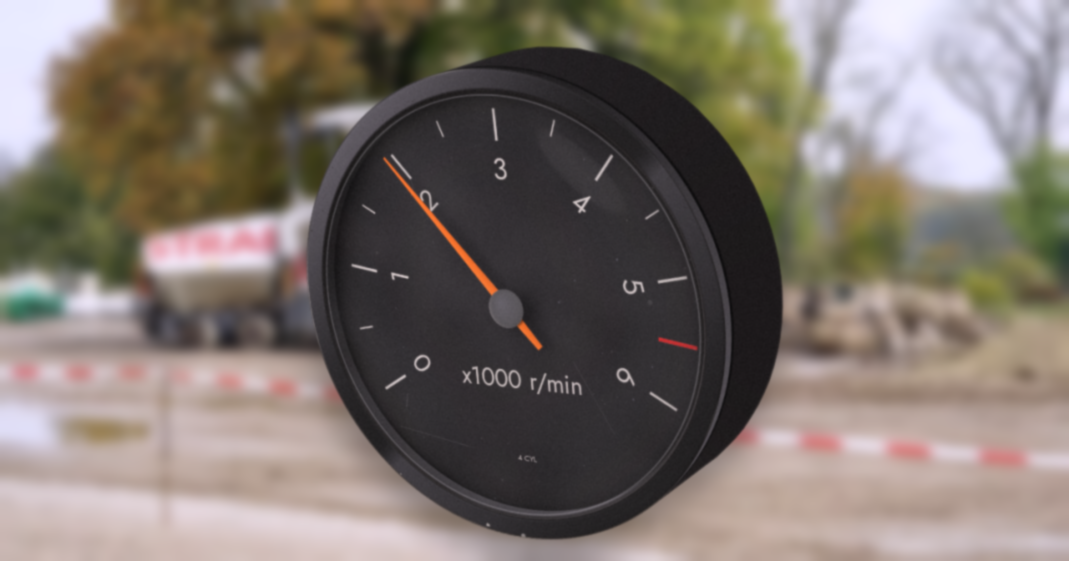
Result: 2000rpm
